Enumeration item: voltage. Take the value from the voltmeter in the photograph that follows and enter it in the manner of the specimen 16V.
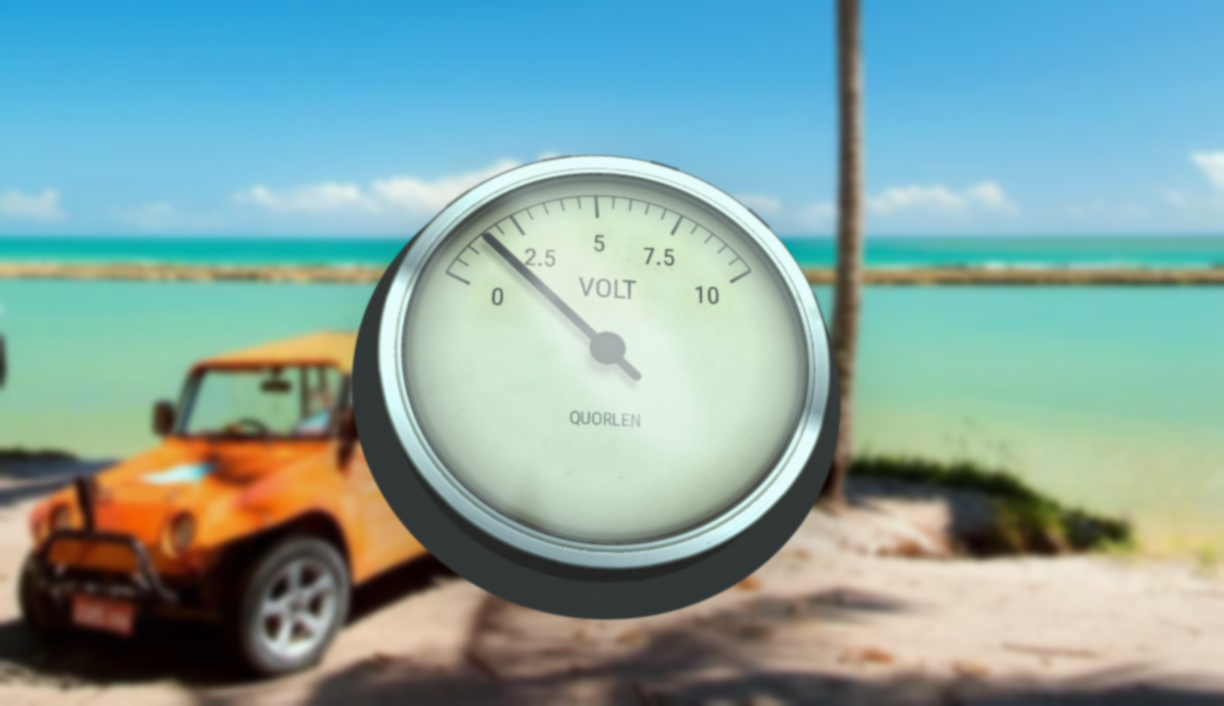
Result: 1.5V
